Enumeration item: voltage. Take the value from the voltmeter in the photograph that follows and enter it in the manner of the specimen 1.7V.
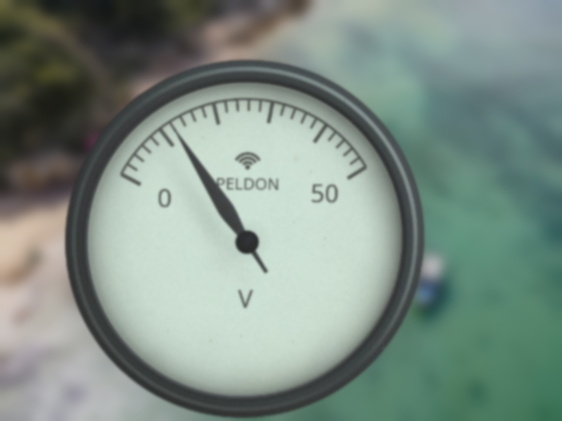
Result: 12V
